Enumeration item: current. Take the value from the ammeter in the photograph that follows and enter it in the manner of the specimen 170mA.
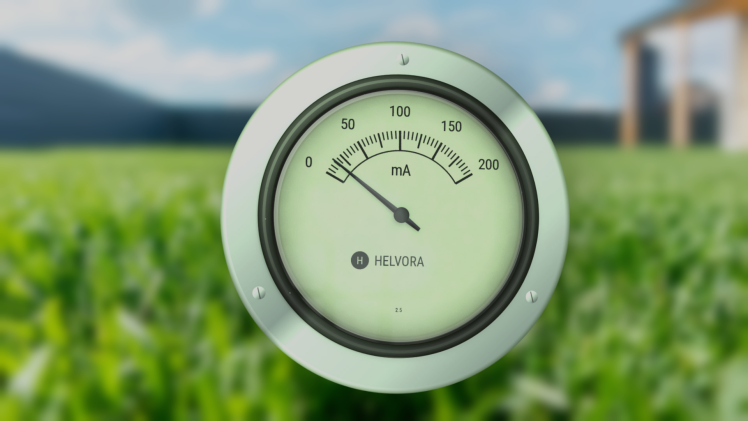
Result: 15mA
